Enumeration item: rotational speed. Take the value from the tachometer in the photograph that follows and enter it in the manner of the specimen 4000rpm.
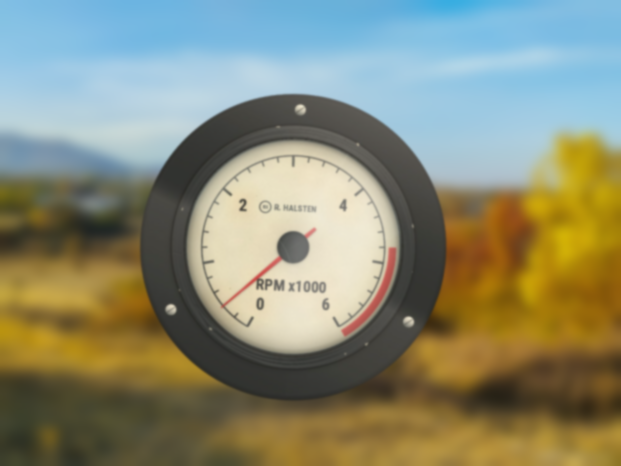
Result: 400rpm
